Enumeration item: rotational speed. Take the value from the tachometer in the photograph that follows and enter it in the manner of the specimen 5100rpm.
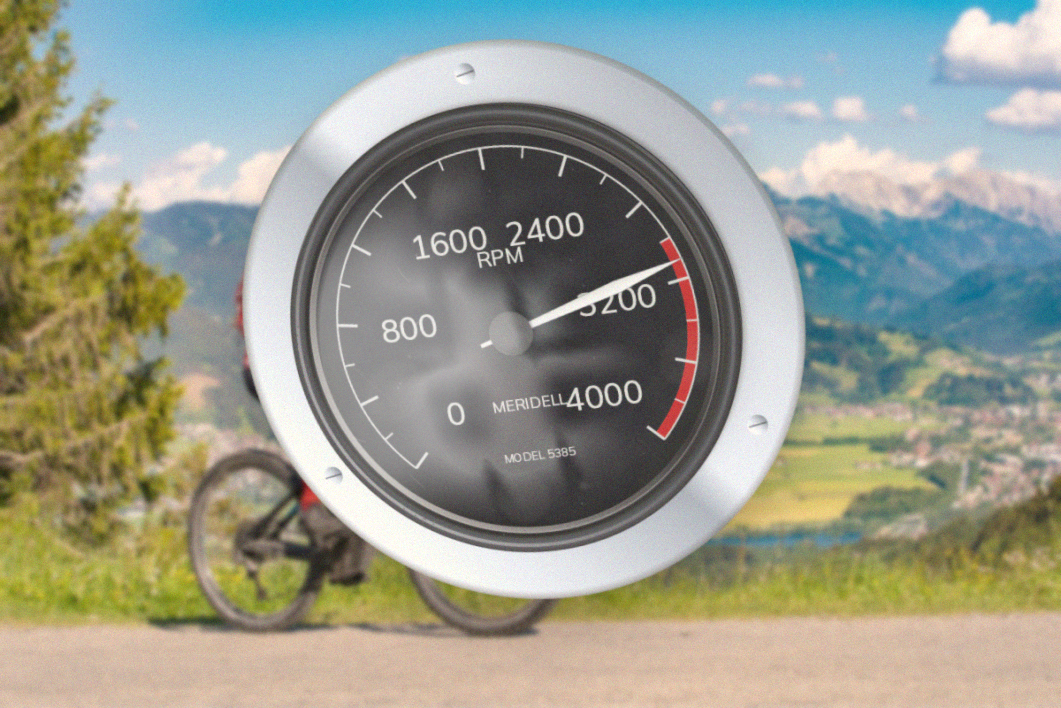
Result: 3100rpm
